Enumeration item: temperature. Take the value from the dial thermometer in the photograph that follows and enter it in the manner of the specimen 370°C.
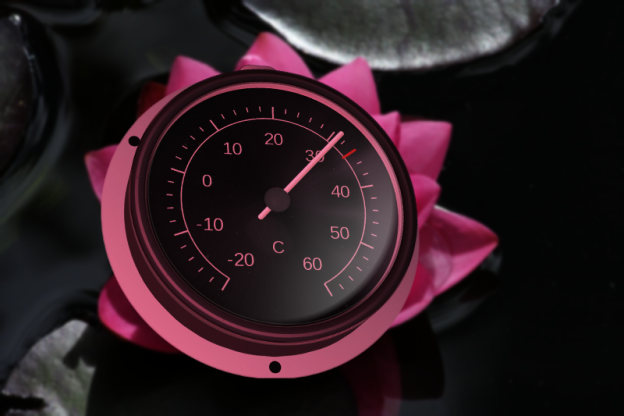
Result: 31°C
